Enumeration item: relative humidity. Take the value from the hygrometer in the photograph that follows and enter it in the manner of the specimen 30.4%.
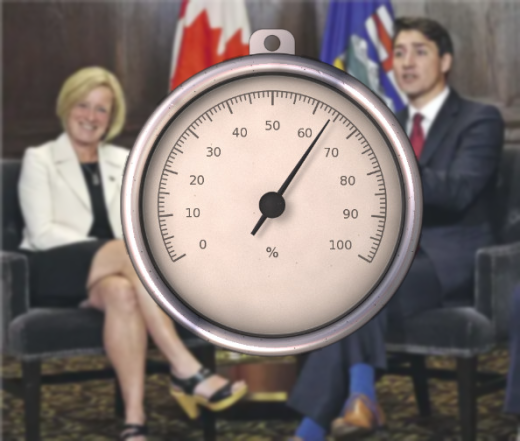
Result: 64%
